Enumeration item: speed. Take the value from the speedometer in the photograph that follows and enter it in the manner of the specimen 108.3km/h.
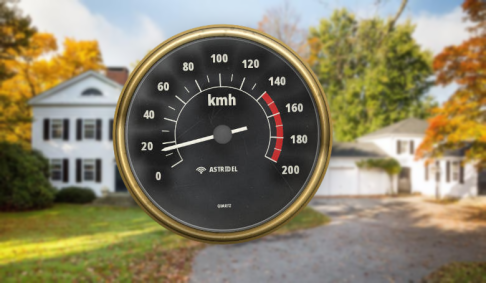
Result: 15km/h
